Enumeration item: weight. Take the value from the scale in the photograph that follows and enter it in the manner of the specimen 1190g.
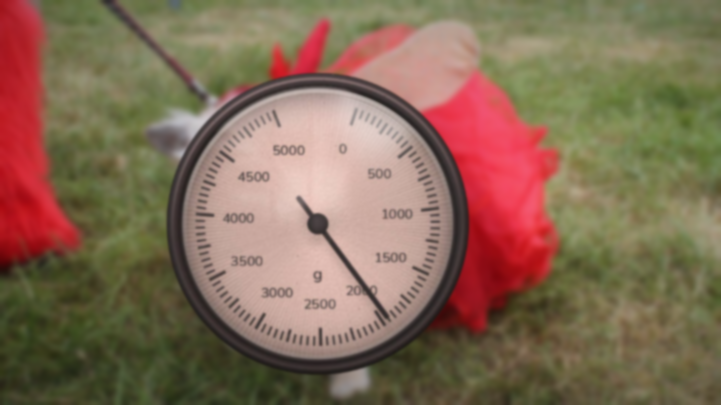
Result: 1950g
